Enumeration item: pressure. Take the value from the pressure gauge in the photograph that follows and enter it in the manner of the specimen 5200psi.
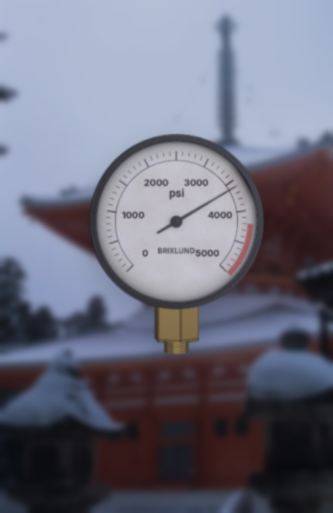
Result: 3600psi
